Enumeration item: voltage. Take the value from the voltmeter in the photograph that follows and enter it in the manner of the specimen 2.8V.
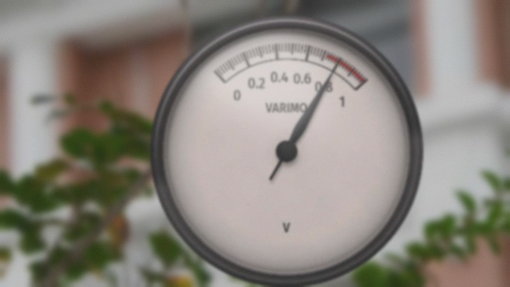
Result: 0.8V
